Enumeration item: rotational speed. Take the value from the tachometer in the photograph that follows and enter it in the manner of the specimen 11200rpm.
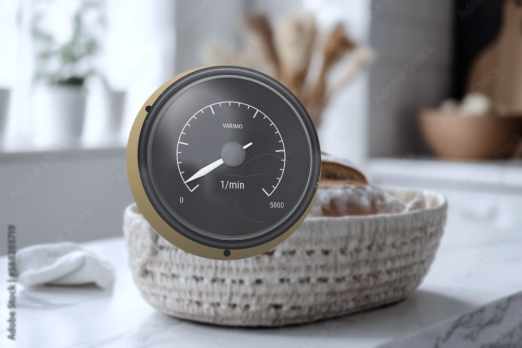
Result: 200rpm
